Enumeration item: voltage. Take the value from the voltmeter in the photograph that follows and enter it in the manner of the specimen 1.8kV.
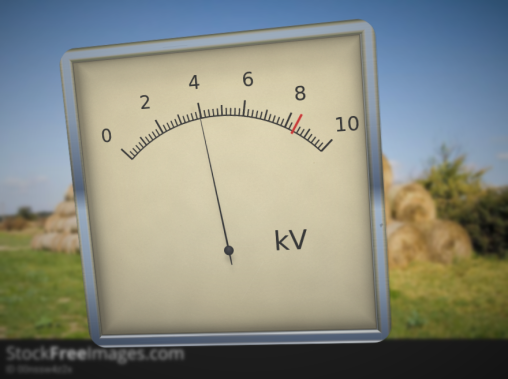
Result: 4kV
